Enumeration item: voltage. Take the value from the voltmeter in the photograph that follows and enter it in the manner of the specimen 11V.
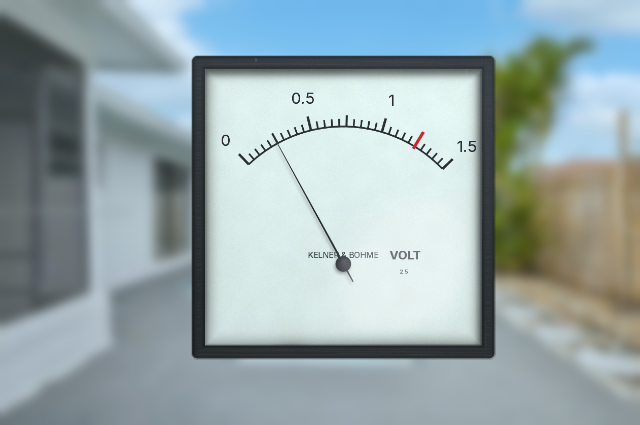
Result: 0.25V
